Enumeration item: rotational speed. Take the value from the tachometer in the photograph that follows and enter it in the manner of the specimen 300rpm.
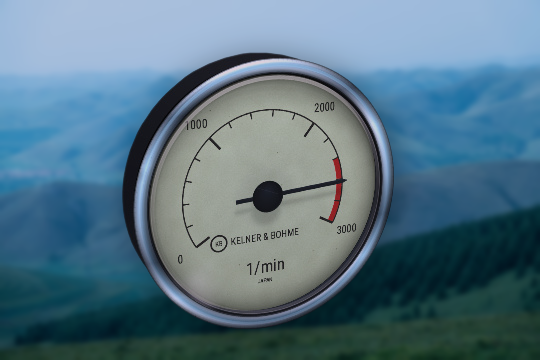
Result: 2600rpm
